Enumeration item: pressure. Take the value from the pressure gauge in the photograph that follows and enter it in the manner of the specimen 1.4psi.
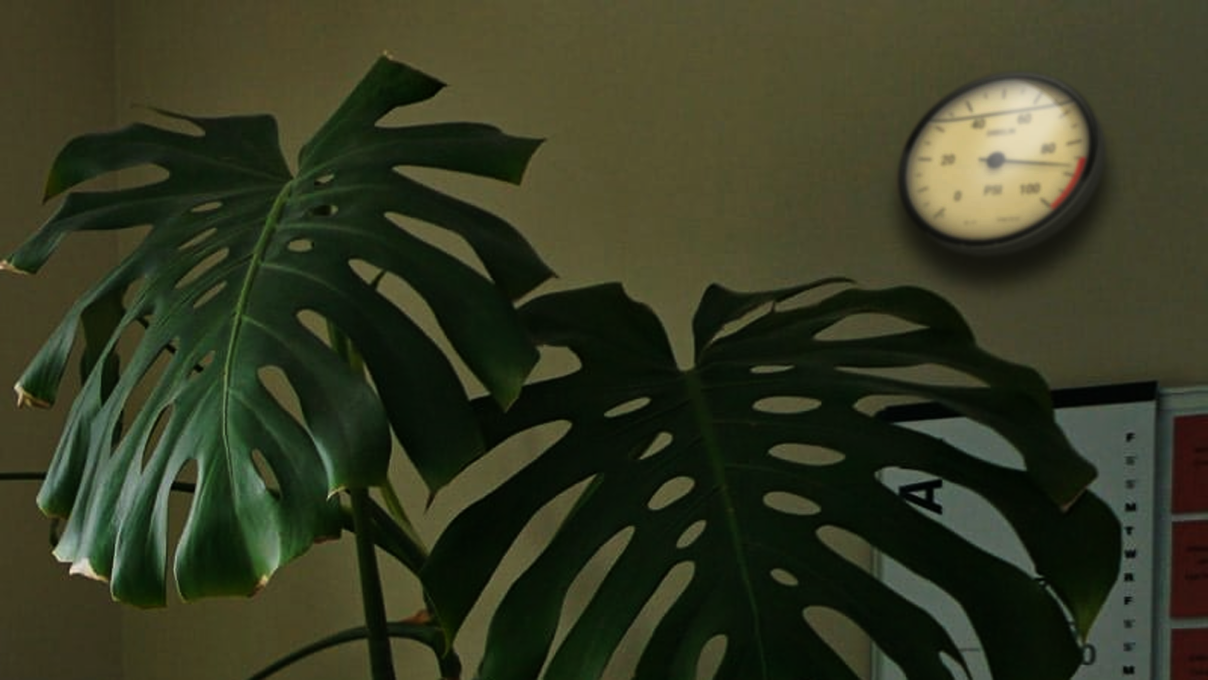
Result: 87.5psi
